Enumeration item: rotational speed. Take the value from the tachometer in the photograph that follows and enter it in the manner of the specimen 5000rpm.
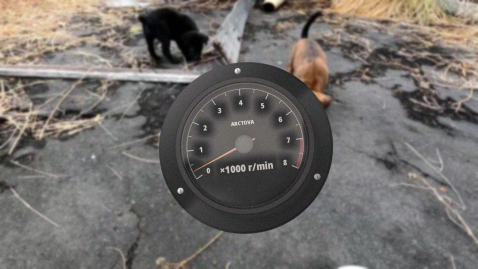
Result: 250rpm
